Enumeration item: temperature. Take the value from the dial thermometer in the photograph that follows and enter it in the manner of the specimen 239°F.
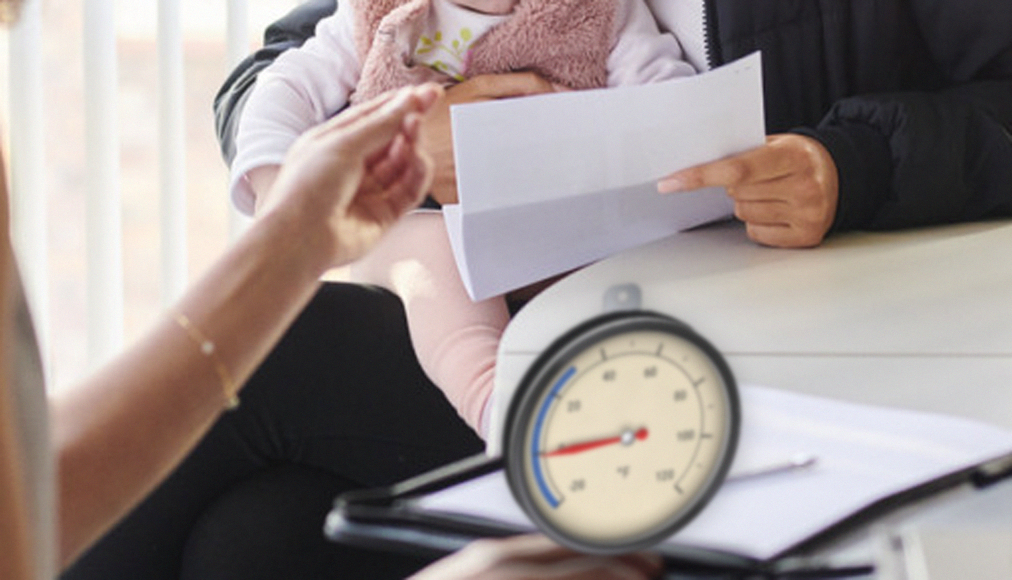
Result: 0°F
